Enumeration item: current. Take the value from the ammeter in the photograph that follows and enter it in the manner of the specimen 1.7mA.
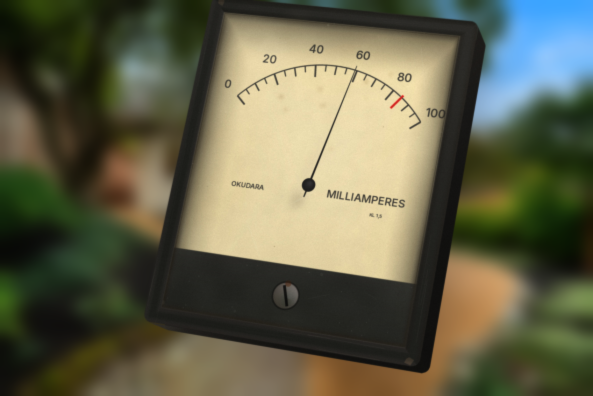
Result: 60mA
